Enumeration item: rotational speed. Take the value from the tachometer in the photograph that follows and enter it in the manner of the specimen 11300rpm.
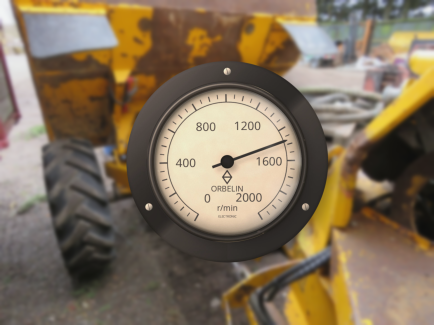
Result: 1475rpm
